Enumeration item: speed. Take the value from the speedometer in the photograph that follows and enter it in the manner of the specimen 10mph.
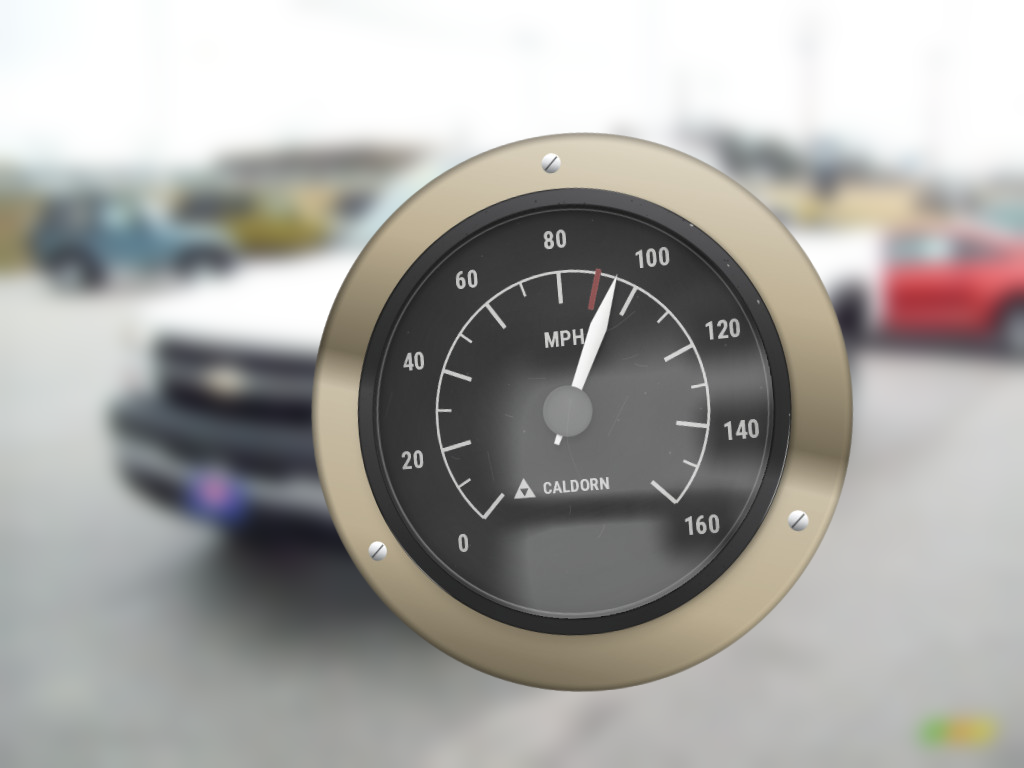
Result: 95mph
